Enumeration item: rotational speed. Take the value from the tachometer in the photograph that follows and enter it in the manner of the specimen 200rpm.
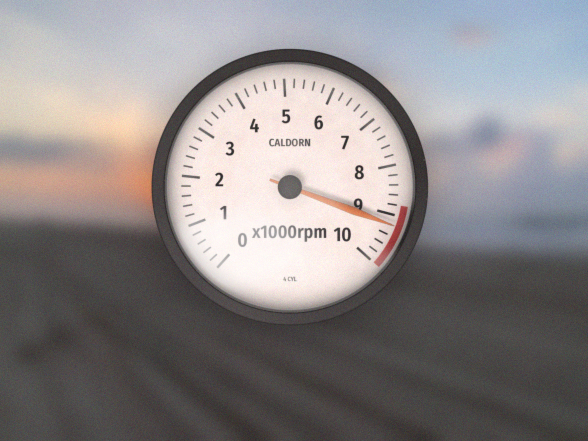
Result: 9200rpm
